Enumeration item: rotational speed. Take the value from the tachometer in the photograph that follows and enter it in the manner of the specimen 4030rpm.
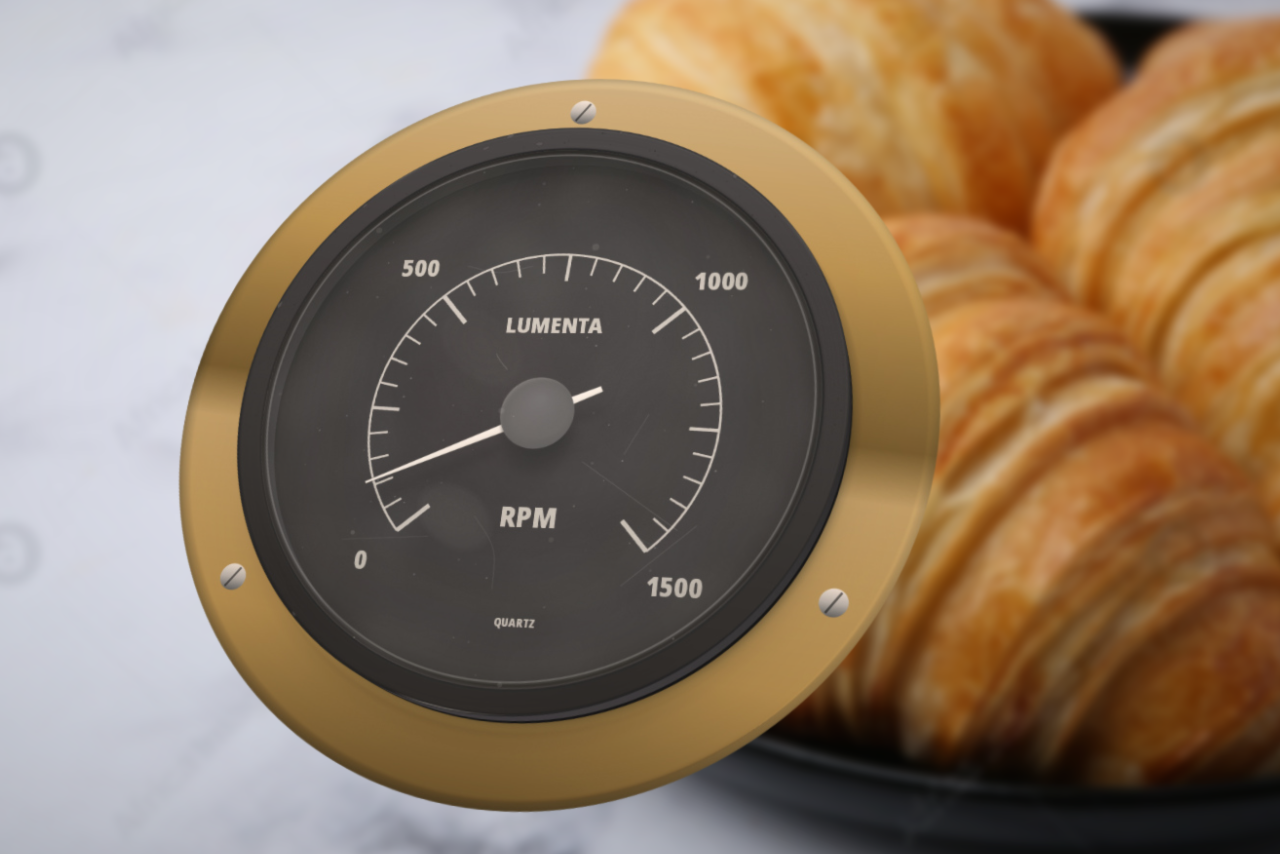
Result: 100rpm
